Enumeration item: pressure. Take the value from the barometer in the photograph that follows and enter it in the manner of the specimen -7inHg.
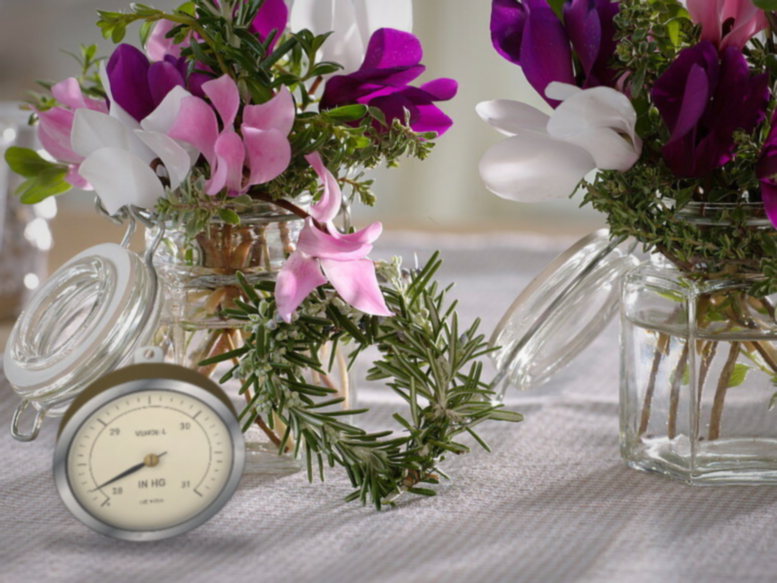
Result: 28.2inHg
